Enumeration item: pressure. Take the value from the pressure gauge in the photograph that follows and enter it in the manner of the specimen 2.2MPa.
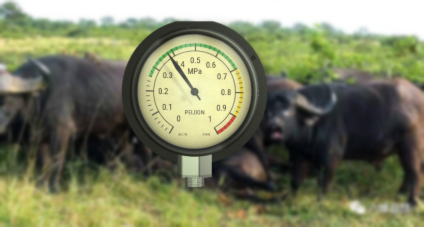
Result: 0.38MPa
